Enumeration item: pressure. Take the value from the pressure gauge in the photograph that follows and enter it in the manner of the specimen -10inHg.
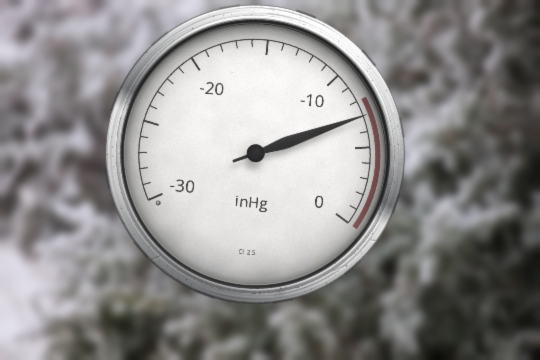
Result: -7inHg
